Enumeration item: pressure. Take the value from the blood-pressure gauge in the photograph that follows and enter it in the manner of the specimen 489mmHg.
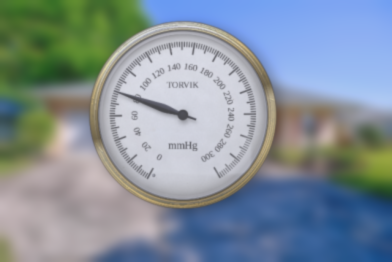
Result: 80mmHg
